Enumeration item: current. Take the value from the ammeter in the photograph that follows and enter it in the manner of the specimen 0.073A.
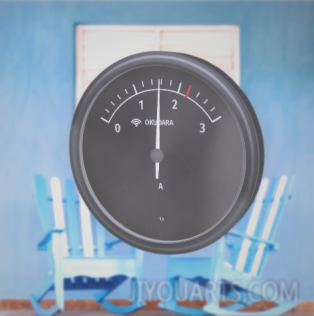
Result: 1.6A
